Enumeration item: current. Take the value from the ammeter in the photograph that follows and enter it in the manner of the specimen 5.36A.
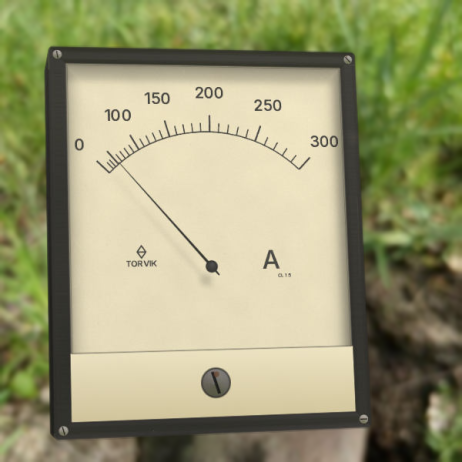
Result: 50A
